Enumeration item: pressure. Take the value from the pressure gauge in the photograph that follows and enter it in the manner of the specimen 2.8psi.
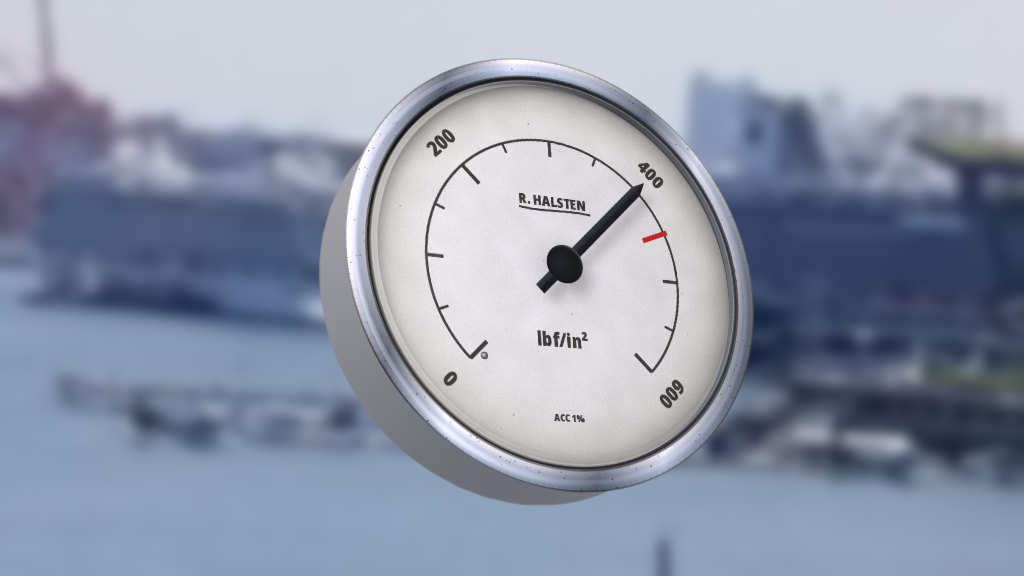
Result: 400psi
